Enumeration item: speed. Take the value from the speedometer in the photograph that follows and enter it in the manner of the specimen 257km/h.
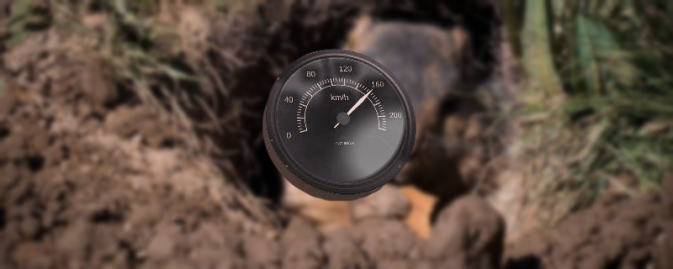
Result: 160km/h
